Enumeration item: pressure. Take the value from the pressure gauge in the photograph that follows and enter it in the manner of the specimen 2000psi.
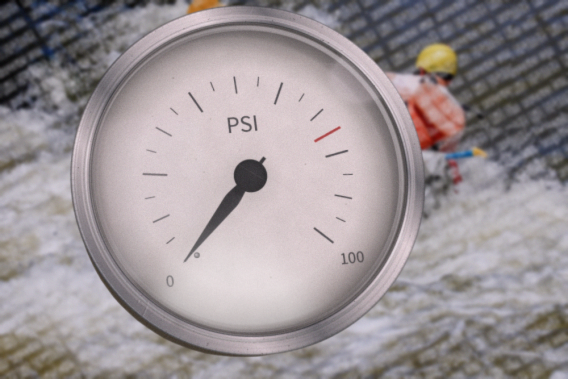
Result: 0psi
